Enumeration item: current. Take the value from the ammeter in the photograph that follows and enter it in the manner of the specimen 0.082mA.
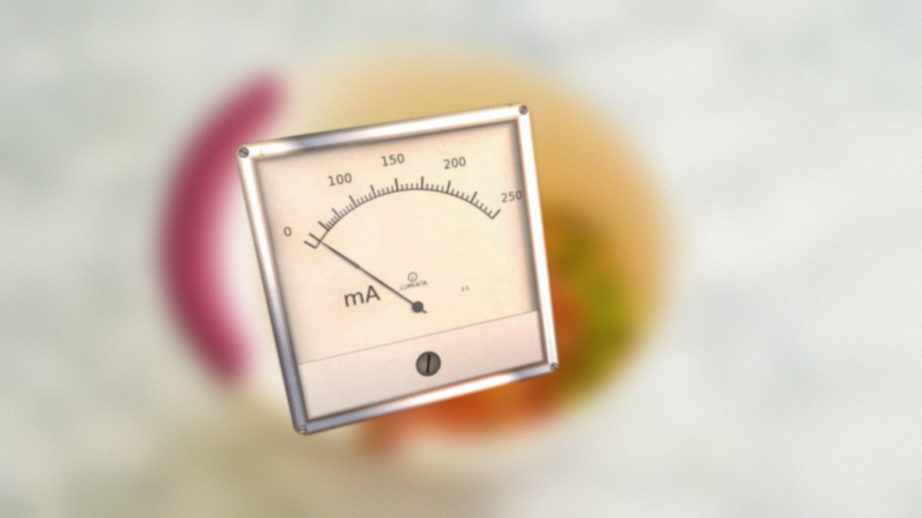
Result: 25mA
